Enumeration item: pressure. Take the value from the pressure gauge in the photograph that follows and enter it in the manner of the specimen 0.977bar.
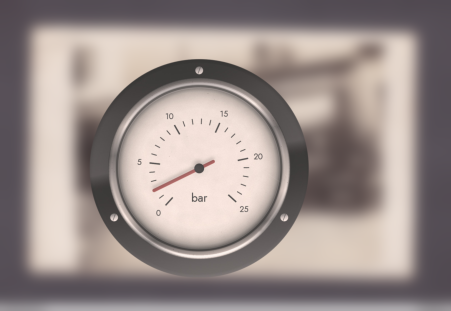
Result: 2bar
